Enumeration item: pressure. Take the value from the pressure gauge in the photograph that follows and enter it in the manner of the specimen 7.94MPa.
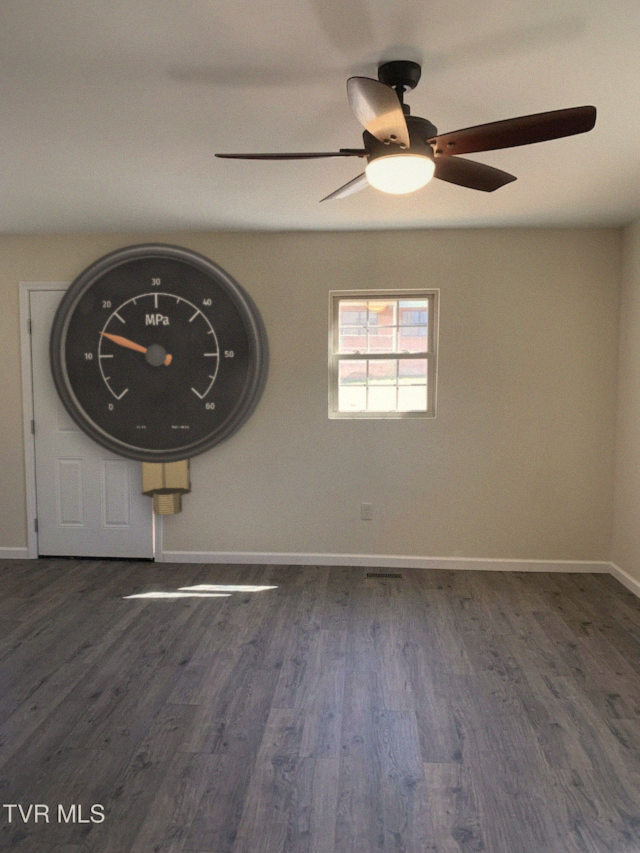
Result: 15MPa
